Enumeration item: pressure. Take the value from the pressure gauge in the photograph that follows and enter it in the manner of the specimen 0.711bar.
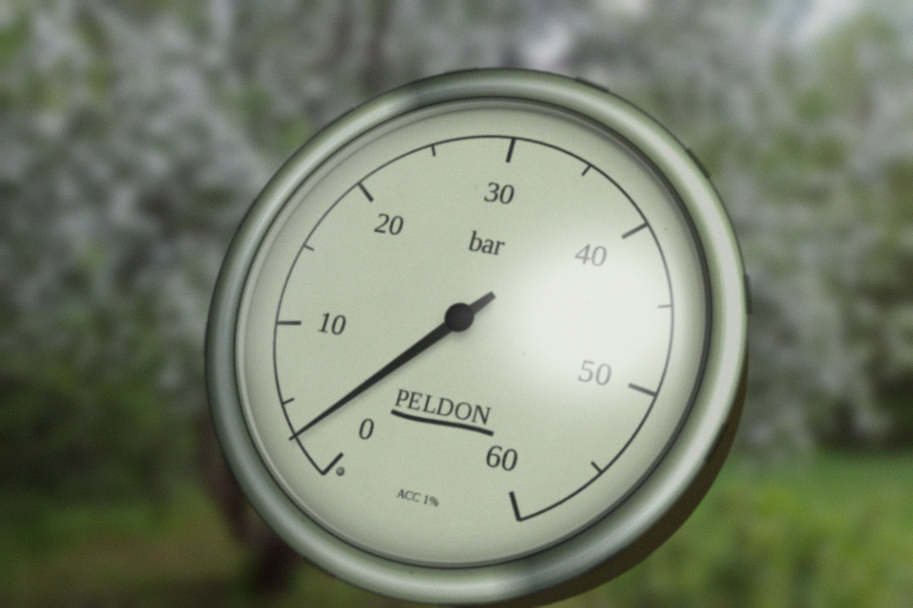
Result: 2.5bar
